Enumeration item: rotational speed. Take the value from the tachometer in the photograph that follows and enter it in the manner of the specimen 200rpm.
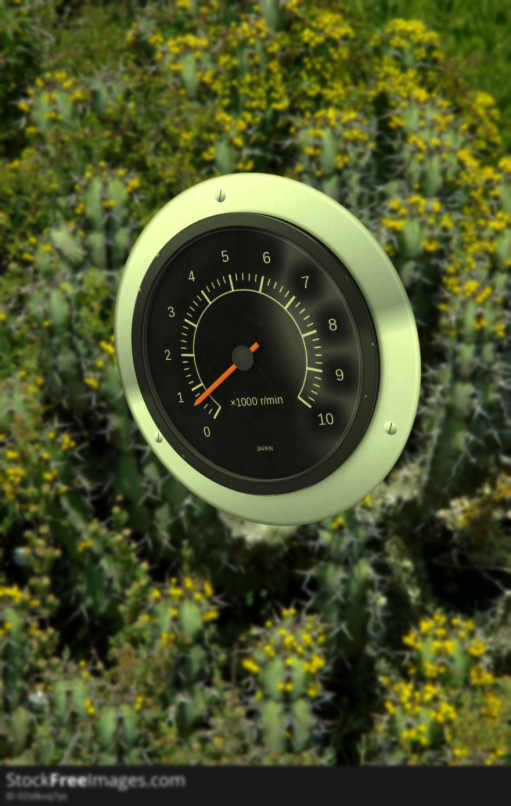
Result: 600rpm
